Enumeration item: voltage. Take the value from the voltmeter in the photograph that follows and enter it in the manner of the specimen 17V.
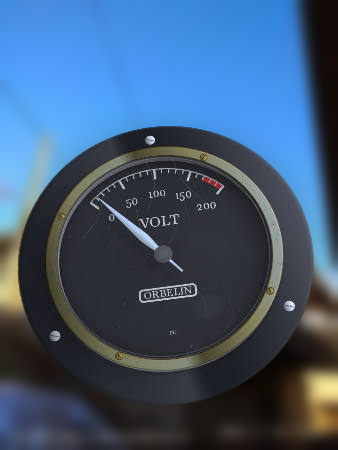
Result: 10V
